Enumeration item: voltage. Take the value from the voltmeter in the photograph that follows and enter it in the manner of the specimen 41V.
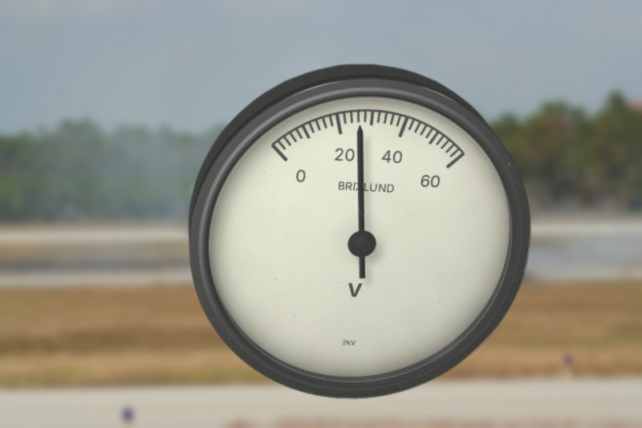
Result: 26V
